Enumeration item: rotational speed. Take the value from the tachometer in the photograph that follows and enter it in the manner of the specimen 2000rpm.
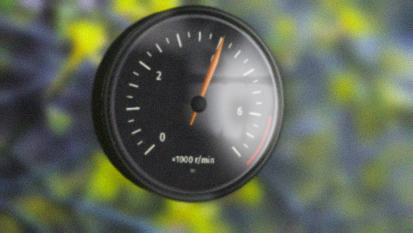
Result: 4000rpm
